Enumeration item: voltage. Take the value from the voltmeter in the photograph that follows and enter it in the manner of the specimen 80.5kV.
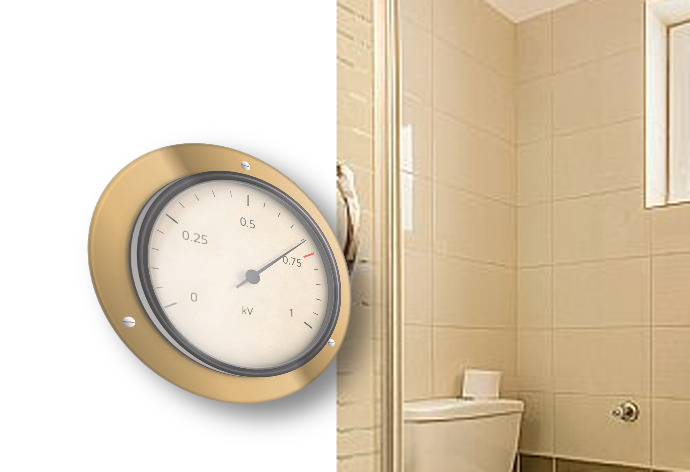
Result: 0.7kV
